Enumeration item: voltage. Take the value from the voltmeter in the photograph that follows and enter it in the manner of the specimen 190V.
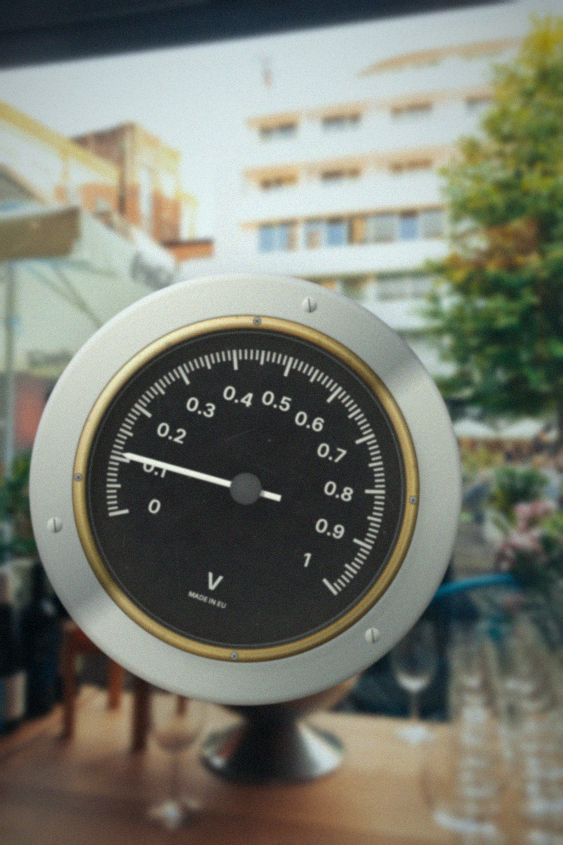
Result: 0.11V
